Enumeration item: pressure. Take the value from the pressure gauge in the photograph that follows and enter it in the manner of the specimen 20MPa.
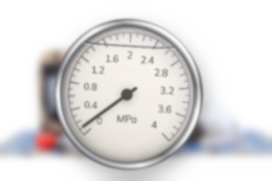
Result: 0.1MPa
